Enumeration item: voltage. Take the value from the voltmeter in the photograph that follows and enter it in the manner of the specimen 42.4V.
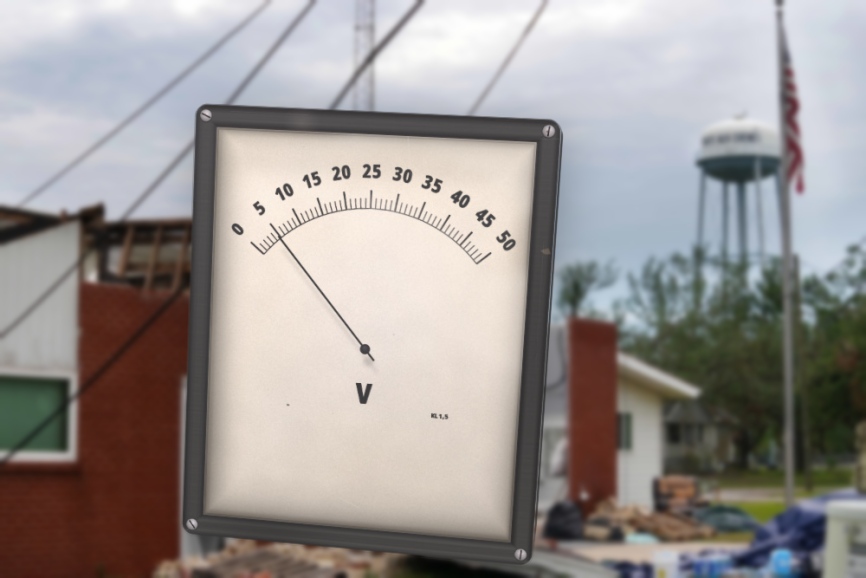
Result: 5V
